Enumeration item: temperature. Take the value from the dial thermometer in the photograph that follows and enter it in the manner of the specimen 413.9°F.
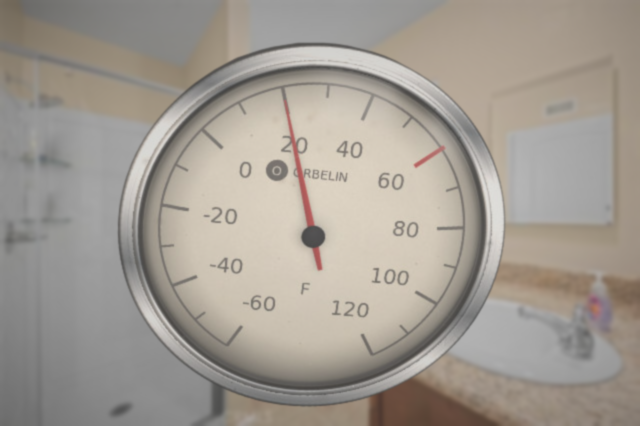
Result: 20°F
